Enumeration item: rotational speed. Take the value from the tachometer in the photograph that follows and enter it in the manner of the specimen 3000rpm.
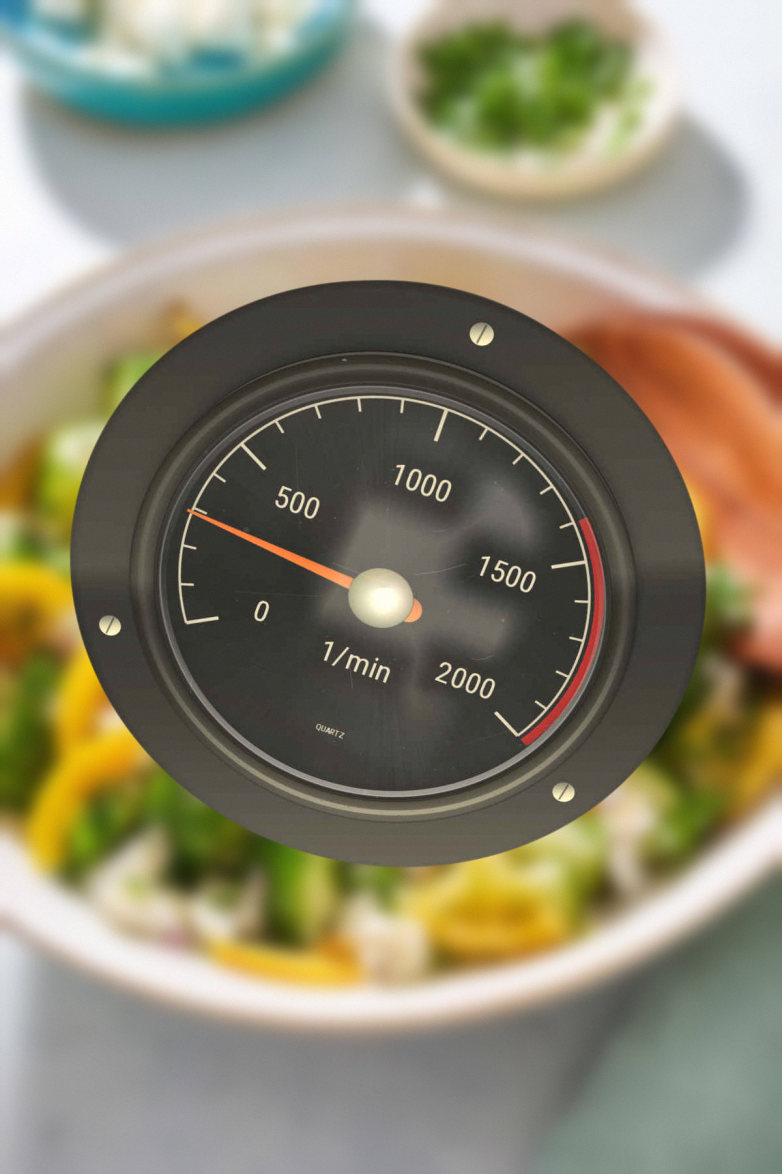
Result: 300rpm
